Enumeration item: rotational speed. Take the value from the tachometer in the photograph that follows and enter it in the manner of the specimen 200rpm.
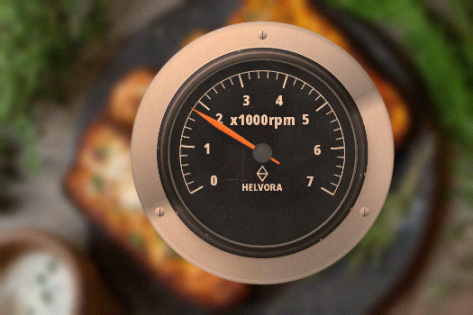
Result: 1800rpm
